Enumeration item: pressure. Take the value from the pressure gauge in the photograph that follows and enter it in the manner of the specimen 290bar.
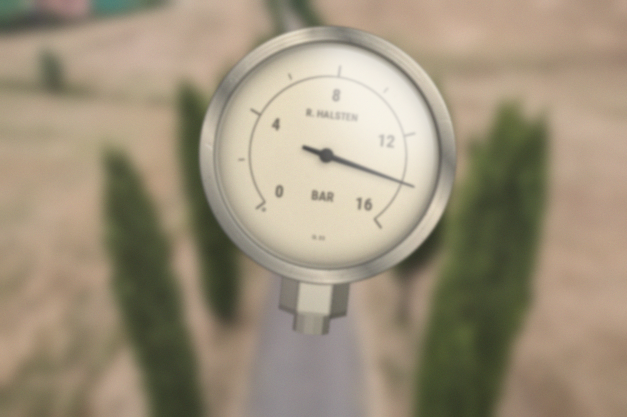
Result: 14bar
